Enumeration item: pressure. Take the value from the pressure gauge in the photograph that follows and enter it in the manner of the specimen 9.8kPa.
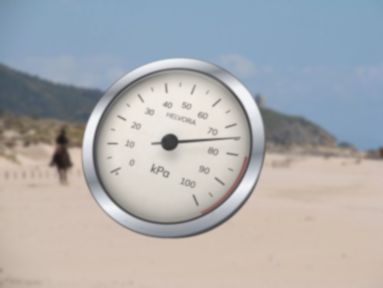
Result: 75kPa
